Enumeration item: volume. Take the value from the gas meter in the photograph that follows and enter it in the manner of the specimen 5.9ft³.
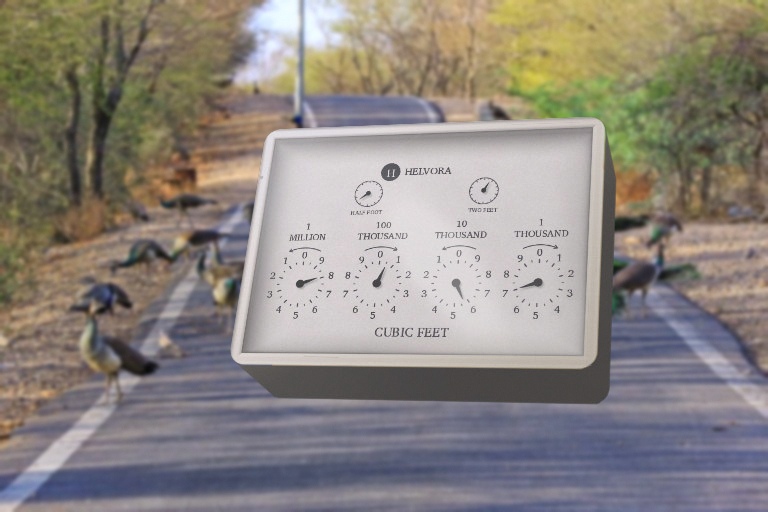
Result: 805700ft³
